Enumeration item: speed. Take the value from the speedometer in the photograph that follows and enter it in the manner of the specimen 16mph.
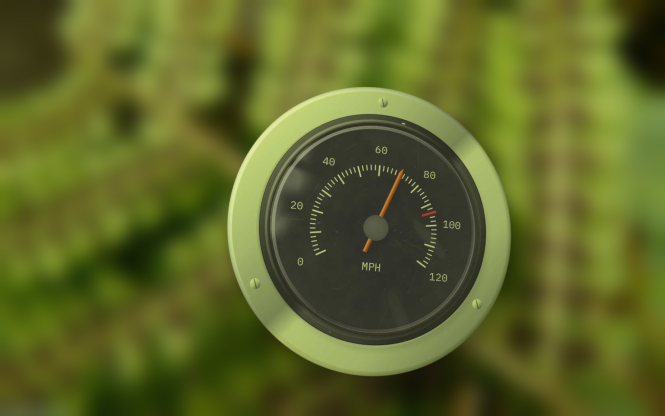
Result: 70mph
